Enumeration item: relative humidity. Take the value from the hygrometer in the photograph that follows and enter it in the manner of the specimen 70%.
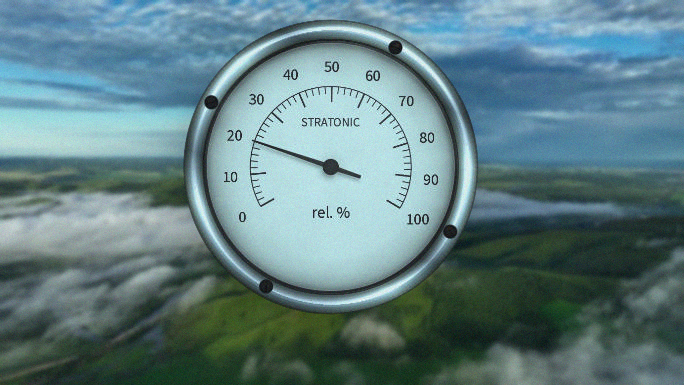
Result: 20%
